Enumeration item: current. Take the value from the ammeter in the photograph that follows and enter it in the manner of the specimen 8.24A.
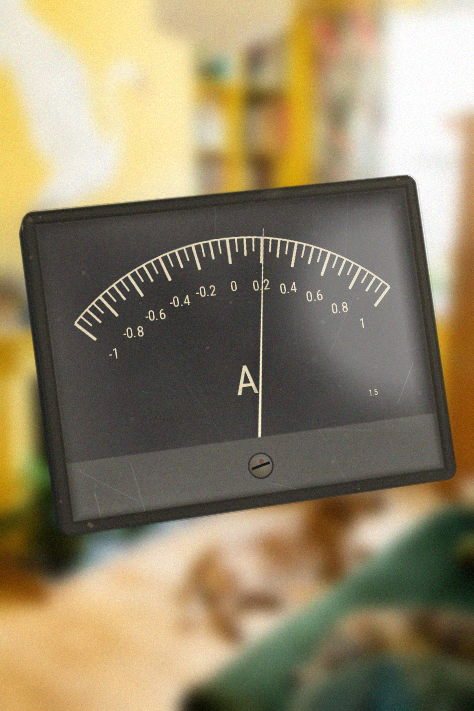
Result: 0.2A
